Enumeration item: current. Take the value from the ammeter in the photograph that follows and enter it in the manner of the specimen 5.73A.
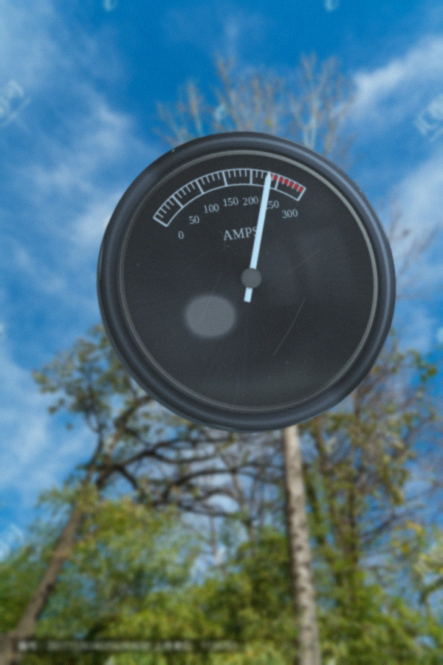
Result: 230A
